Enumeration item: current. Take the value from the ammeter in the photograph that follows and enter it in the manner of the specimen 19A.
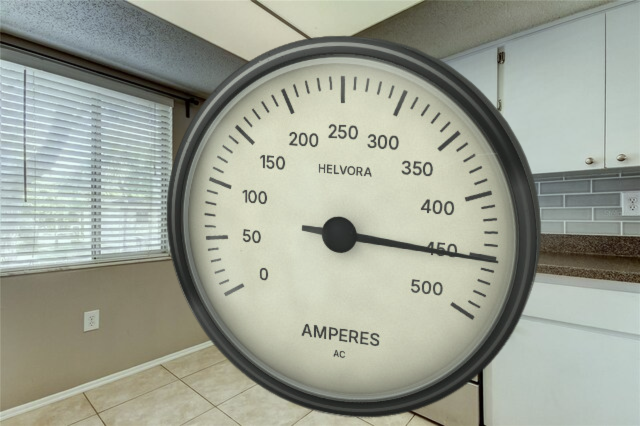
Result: 450A
